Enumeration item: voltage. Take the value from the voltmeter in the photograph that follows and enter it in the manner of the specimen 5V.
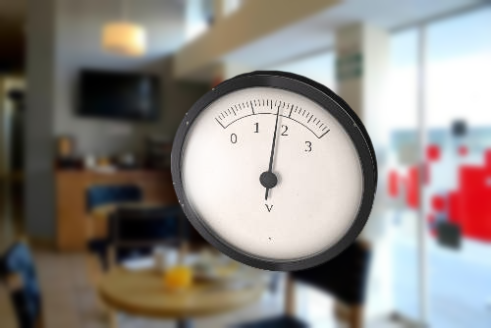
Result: 1.7V
